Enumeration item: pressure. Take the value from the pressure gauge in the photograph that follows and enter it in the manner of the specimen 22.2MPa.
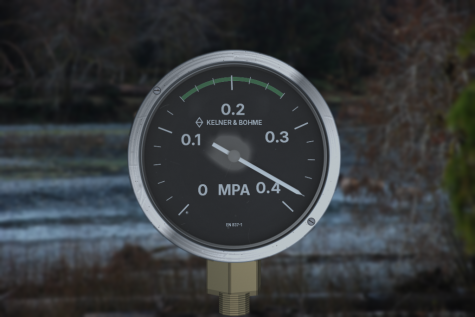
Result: 0.38MPa
